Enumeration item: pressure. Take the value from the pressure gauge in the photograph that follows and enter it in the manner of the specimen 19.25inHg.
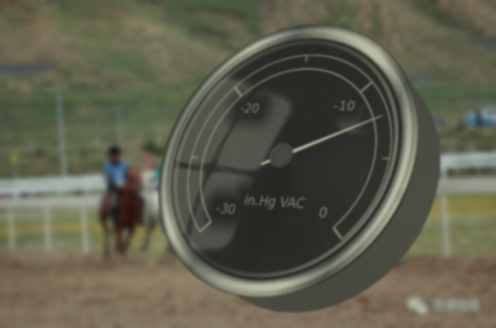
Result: -7.5inHg
